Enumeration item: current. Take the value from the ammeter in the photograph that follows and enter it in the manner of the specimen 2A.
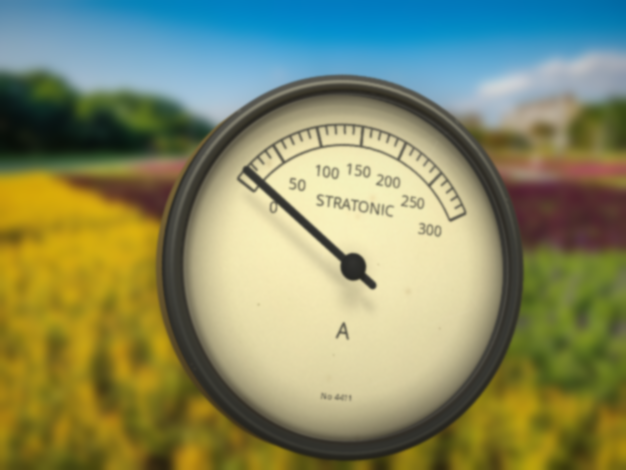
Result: 10A
